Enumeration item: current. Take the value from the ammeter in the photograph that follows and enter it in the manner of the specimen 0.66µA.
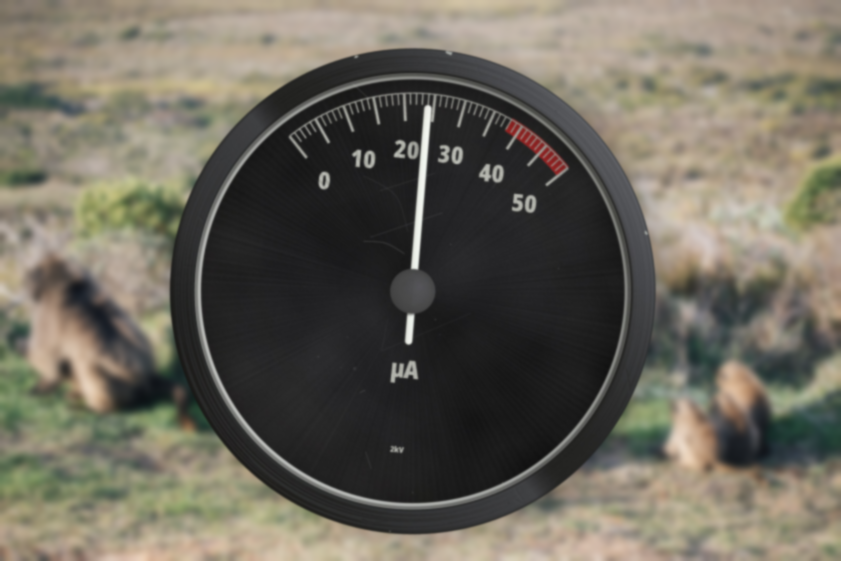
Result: 24µA
